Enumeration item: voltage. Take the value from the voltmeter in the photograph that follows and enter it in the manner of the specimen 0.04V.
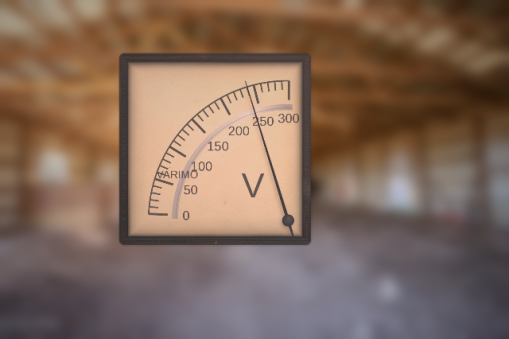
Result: 240V
